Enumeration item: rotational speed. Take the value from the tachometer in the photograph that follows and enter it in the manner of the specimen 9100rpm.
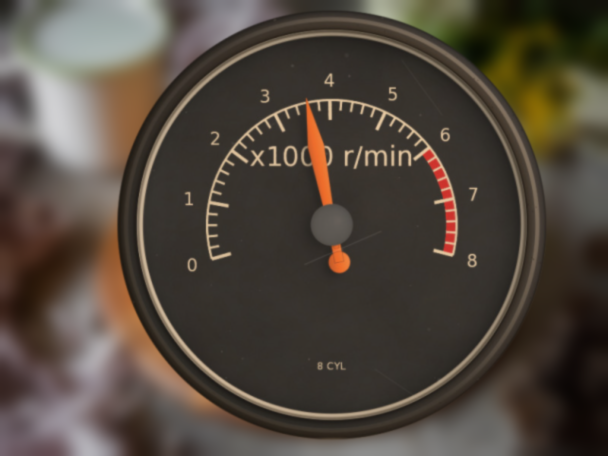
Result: 3600rpm
